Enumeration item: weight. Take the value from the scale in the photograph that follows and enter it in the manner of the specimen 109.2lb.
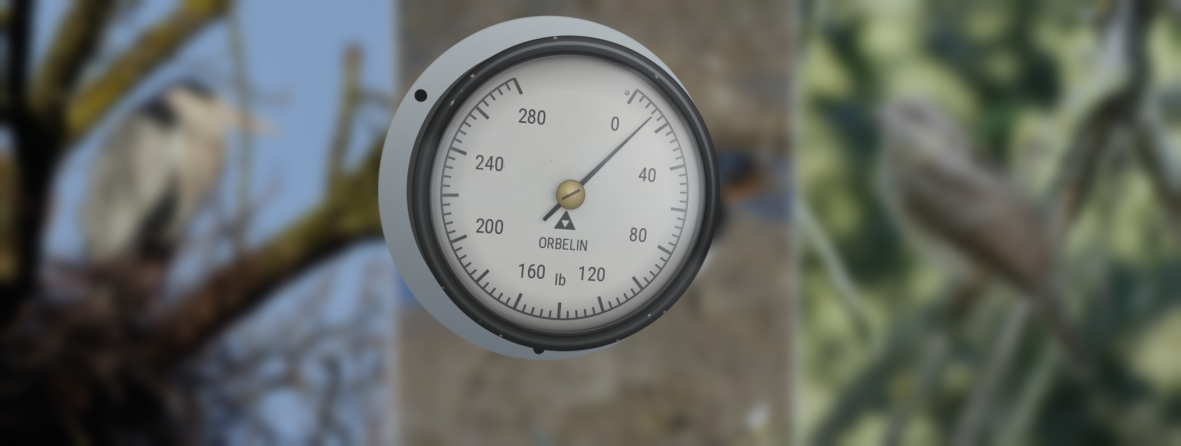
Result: 12lb
